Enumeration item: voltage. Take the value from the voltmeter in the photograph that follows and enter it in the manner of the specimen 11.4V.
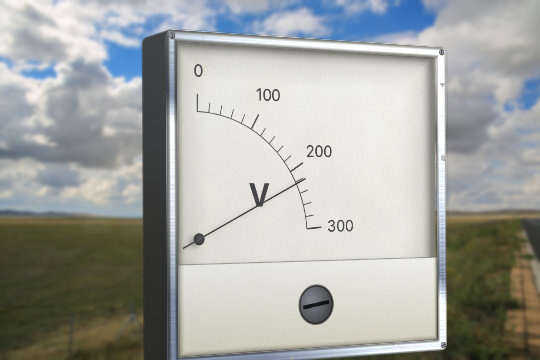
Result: 220V
